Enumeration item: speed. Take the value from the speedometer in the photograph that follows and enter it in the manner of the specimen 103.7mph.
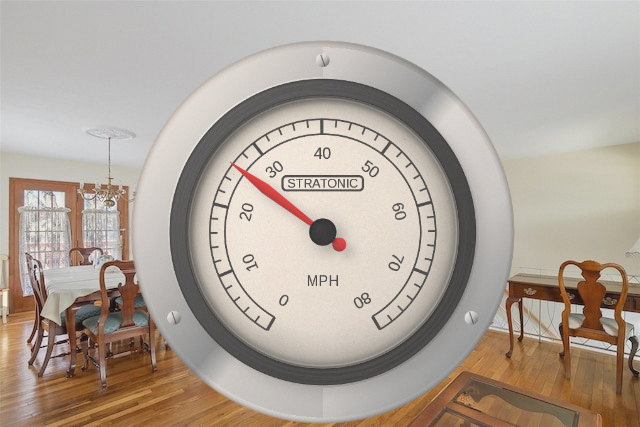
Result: 26mph
